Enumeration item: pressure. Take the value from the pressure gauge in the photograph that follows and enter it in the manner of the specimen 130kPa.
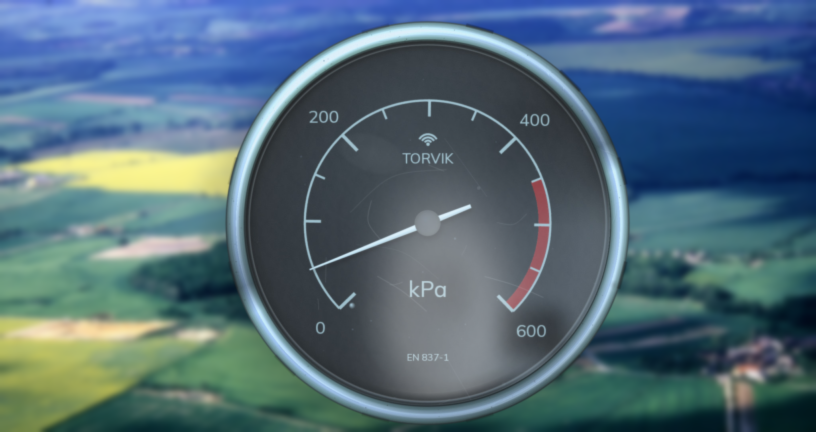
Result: 50kPa
